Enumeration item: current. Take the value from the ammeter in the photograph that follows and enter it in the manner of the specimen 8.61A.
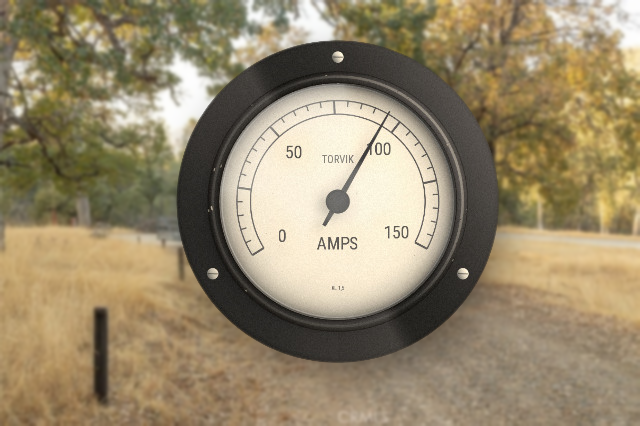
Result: 95A
